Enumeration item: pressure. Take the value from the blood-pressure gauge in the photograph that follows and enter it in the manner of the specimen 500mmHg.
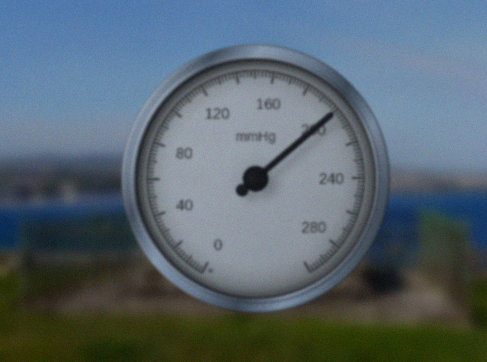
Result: 200mmHg
